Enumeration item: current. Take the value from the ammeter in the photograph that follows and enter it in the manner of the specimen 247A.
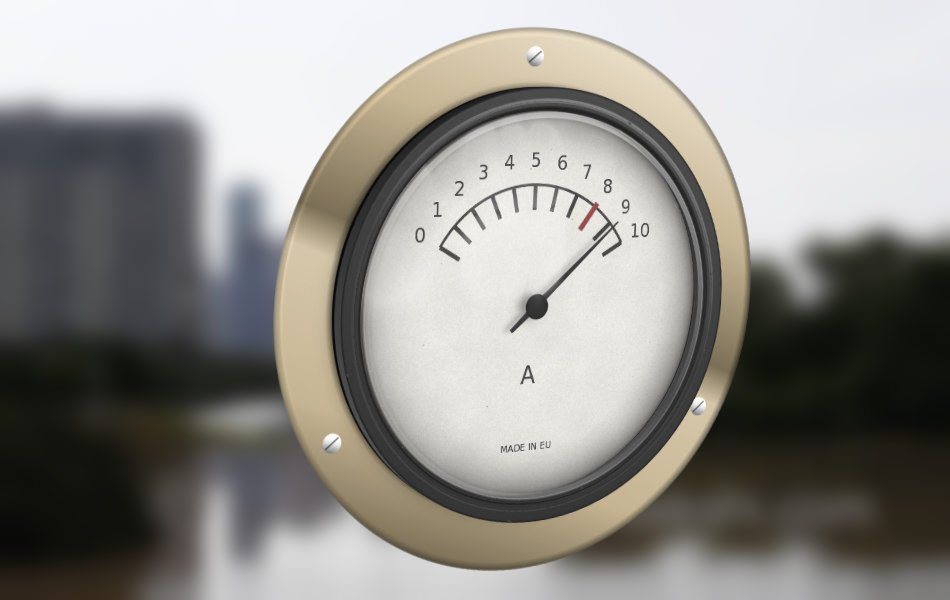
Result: 9A
